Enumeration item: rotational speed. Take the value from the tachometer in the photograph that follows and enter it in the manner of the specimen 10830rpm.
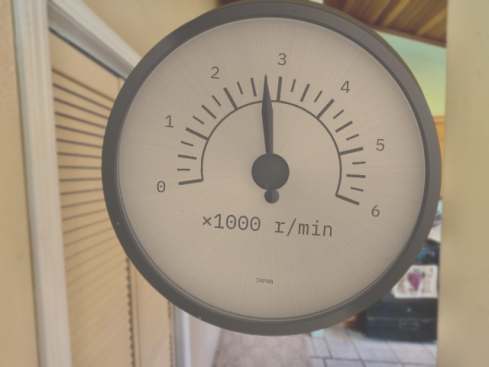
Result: 2750rpm
